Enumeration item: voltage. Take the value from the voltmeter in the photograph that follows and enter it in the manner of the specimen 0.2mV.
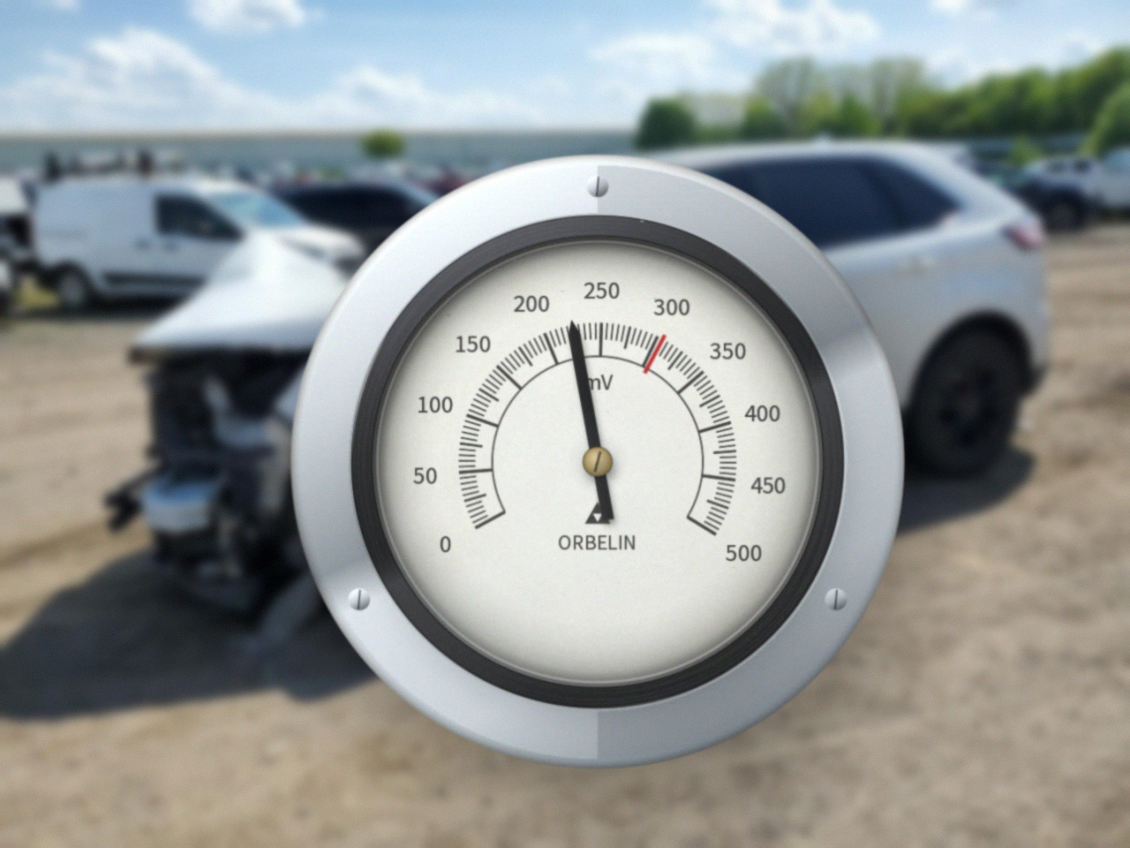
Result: 225mV
